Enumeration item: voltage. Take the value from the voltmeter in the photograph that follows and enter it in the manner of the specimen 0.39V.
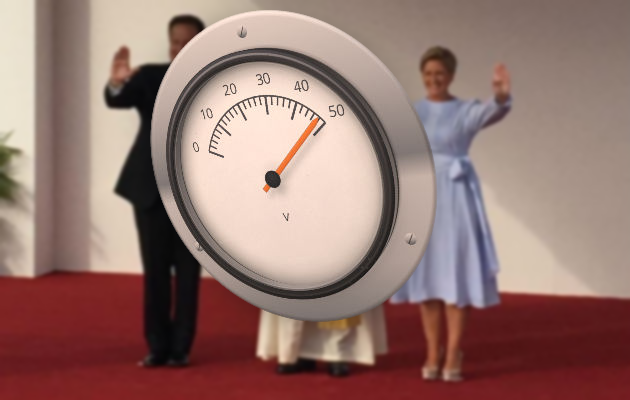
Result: 48V
